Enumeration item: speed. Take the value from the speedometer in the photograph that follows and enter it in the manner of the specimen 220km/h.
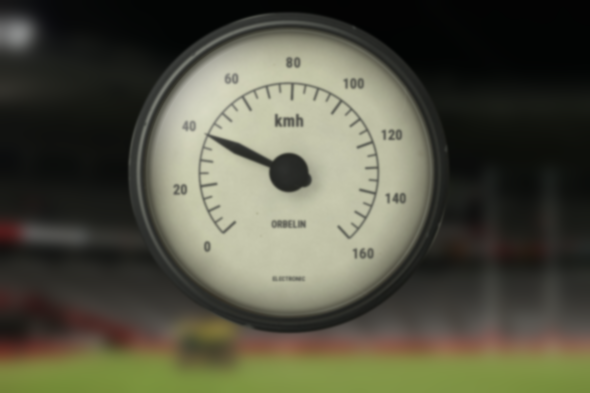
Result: 40km/h
